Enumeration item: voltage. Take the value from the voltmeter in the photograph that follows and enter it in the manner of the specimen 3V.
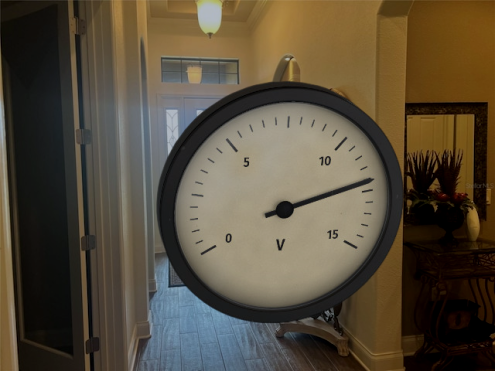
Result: 12V
